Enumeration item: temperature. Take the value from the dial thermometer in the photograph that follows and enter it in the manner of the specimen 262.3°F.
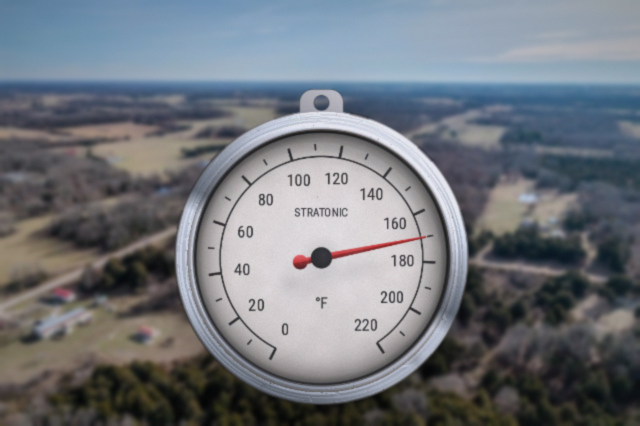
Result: 170°F
